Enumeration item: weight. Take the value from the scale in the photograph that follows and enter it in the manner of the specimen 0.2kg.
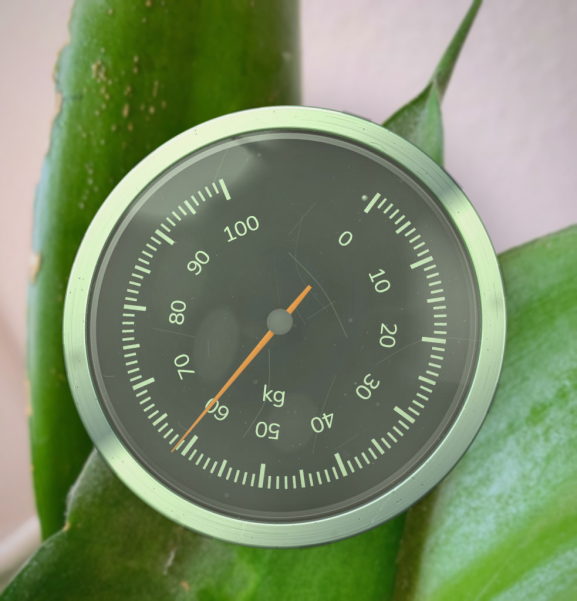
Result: 61kg
